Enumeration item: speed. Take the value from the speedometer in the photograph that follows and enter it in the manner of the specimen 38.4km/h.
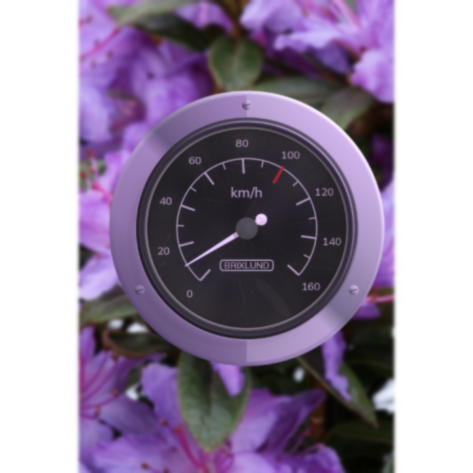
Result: 10km/h
